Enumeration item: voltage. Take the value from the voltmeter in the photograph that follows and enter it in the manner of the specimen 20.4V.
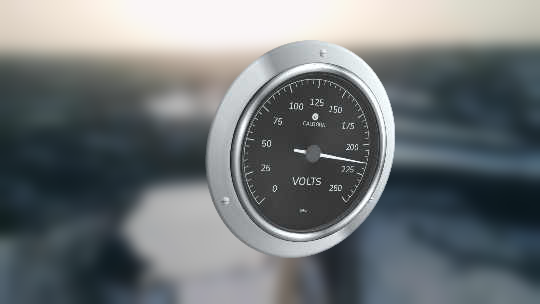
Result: 215V
